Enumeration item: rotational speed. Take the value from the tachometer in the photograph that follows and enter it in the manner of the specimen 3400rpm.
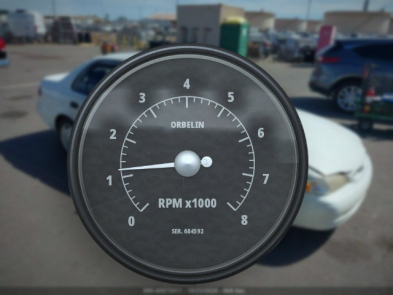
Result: 1200rpm
